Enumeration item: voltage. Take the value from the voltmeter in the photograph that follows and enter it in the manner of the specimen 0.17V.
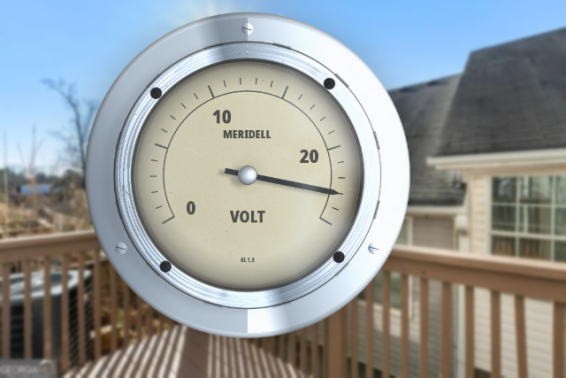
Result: 23V
